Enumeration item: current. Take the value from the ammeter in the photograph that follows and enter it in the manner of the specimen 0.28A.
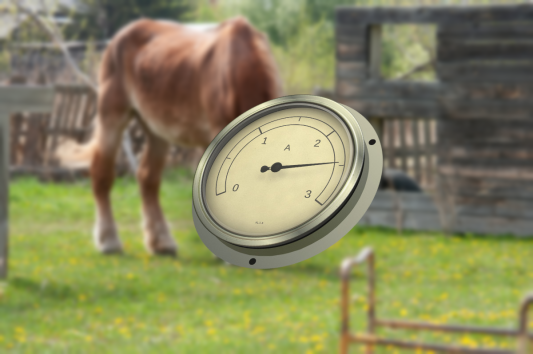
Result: 2.5A
